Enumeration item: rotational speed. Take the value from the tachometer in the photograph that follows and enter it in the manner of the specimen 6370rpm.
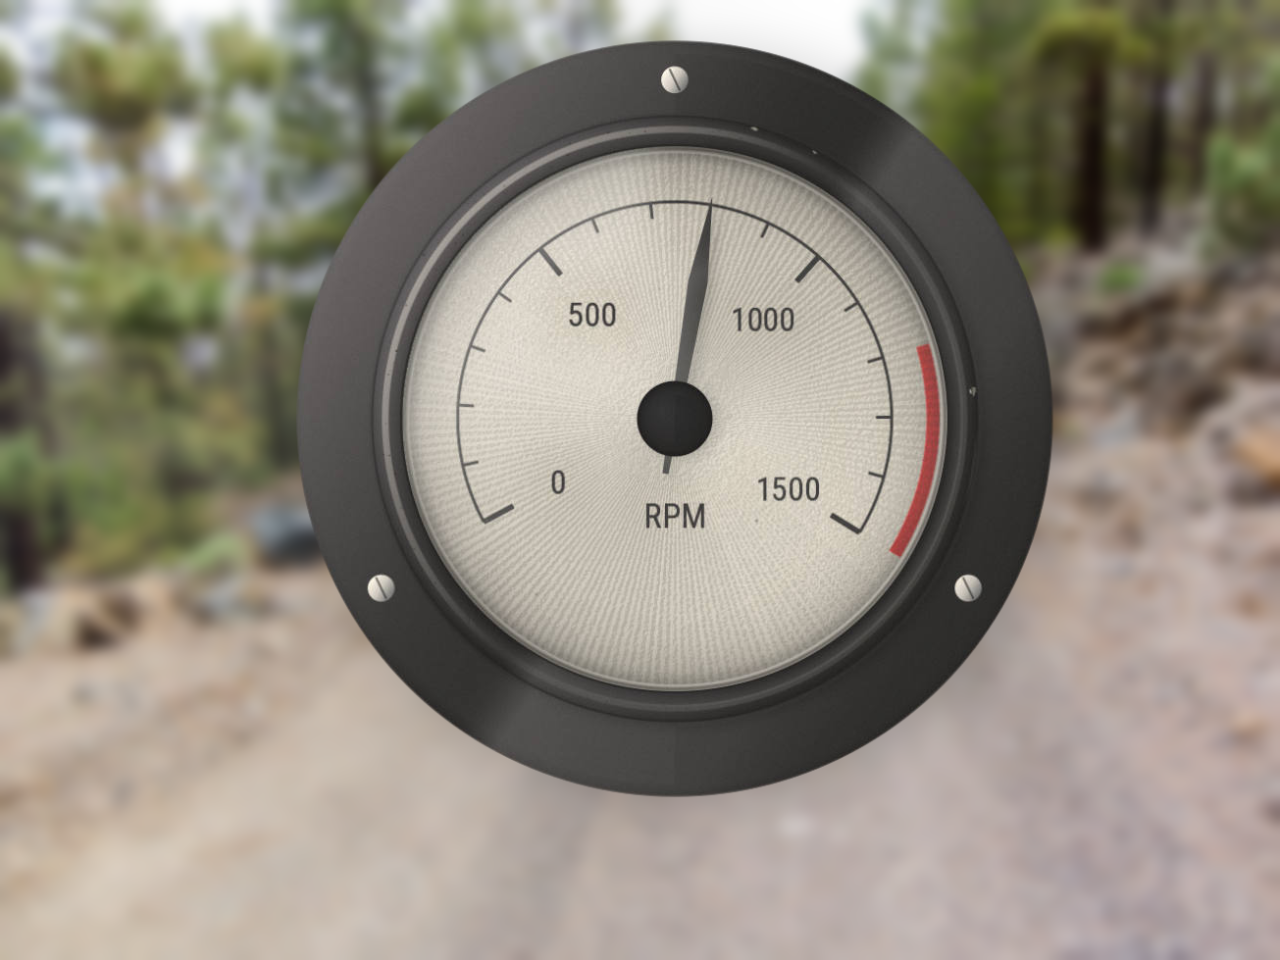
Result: 800rpm
